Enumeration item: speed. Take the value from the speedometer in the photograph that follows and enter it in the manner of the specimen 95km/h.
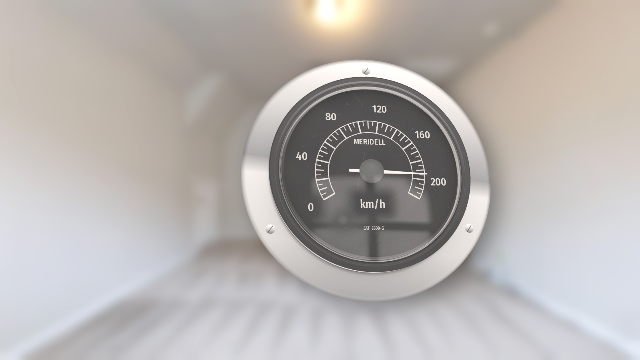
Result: 195km/h
